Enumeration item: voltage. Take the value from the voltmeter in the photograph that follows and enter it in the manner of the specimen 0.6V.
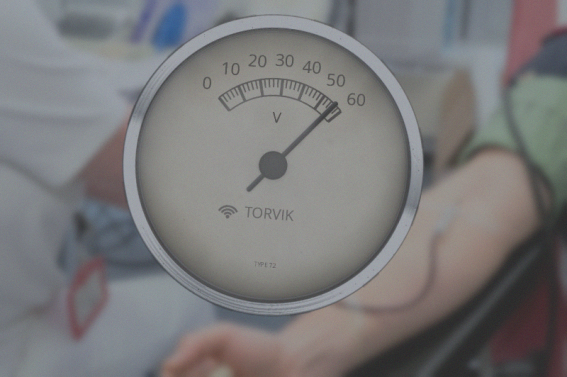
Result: 56V
